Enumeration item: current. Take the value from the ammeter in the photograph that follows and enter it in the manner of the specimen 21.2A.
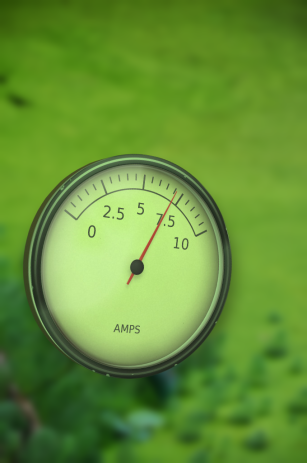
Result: 7A
